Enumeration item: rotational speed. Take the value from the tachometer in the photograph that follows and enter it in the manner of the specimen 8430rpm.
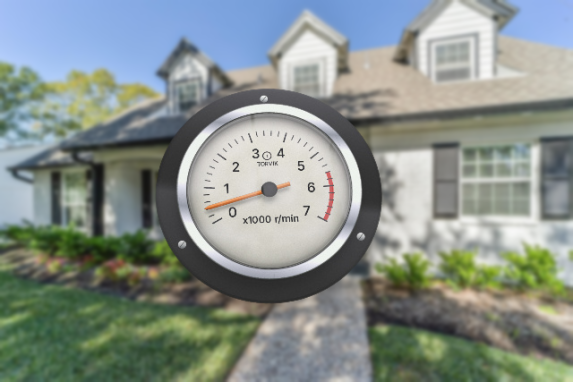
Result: 400rpm
